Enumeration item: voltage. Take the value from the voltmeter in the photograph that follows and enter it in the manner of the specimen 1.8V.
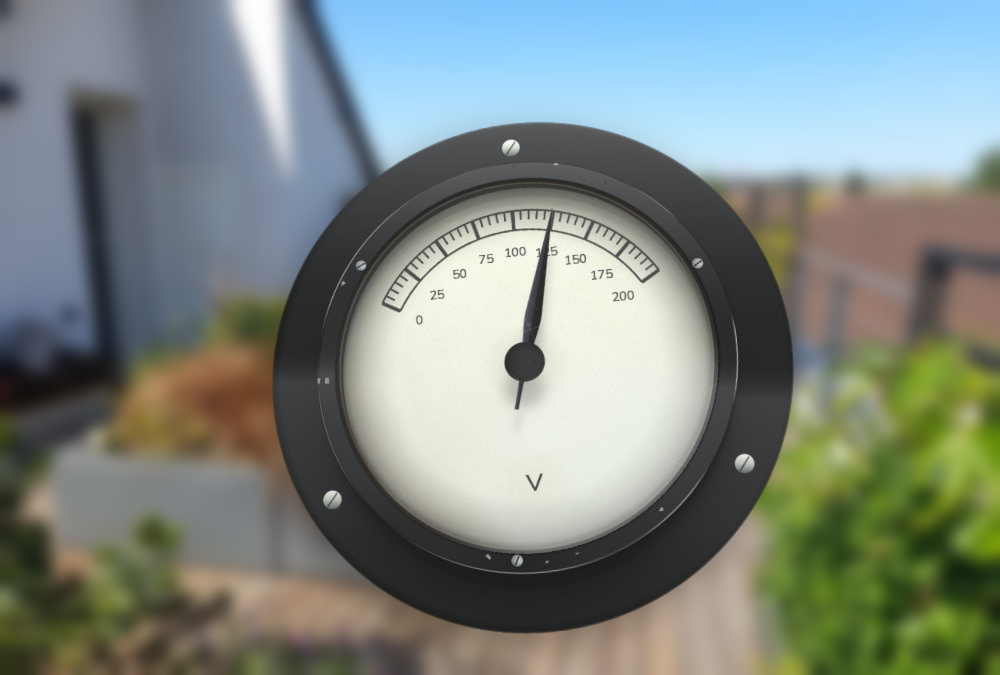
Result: 125V
